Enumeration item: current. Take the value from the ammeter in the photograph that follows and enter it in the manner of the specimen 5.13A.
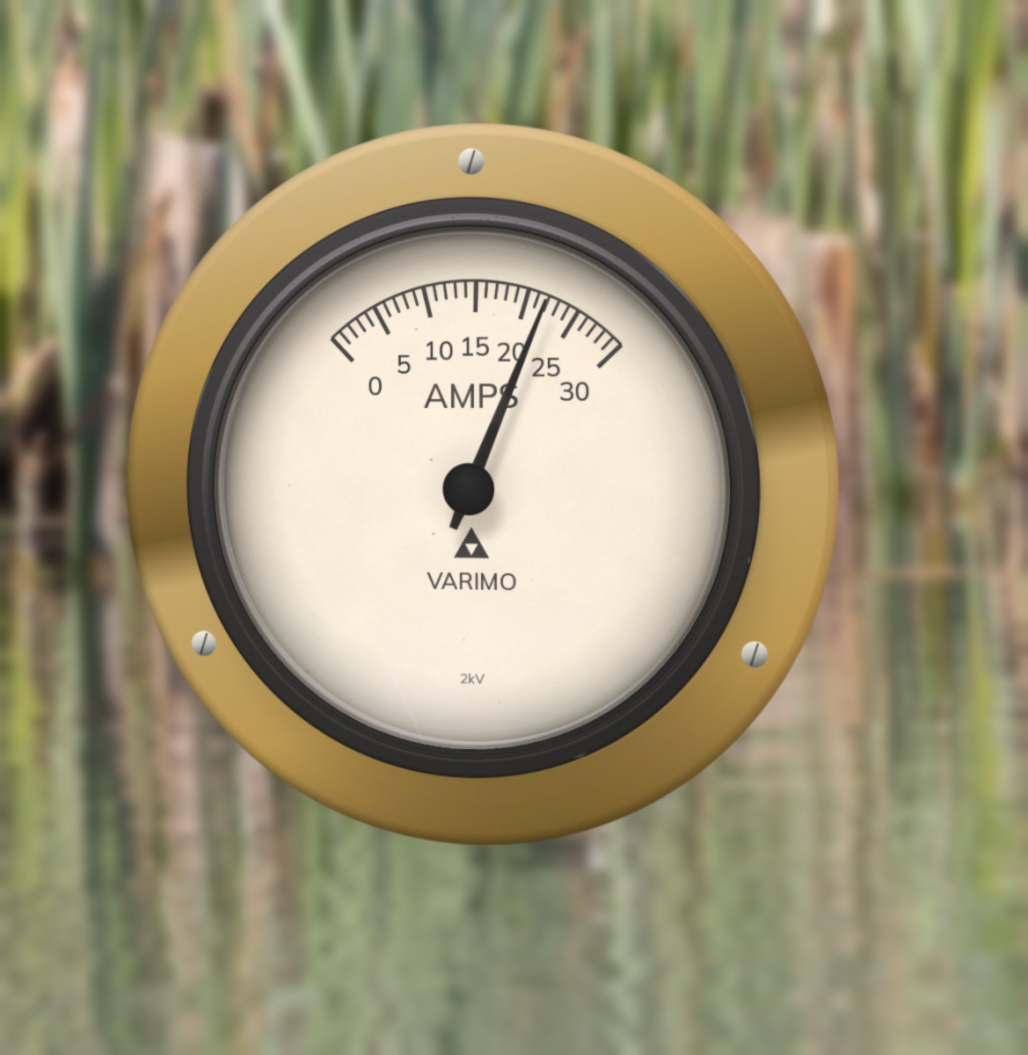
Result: 22A
